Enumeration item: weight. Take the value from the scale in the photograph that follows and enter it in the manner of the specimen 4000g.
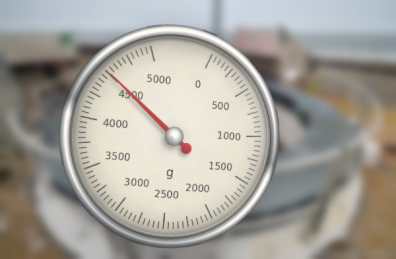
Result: 4500g
